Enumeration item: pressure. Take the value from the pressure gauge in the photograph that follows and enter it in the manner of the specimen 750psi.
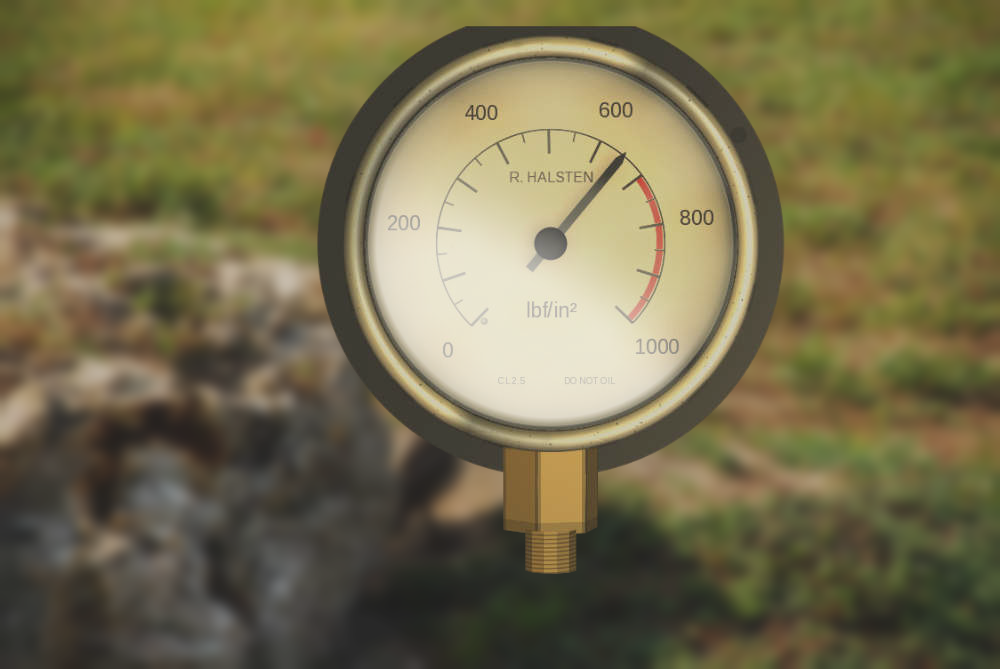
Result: 650psi
